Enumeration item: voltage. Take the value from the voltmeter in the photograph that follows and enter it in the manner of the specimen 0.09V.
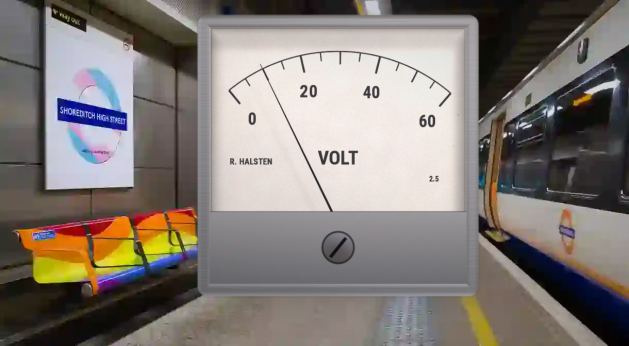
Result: 10V
